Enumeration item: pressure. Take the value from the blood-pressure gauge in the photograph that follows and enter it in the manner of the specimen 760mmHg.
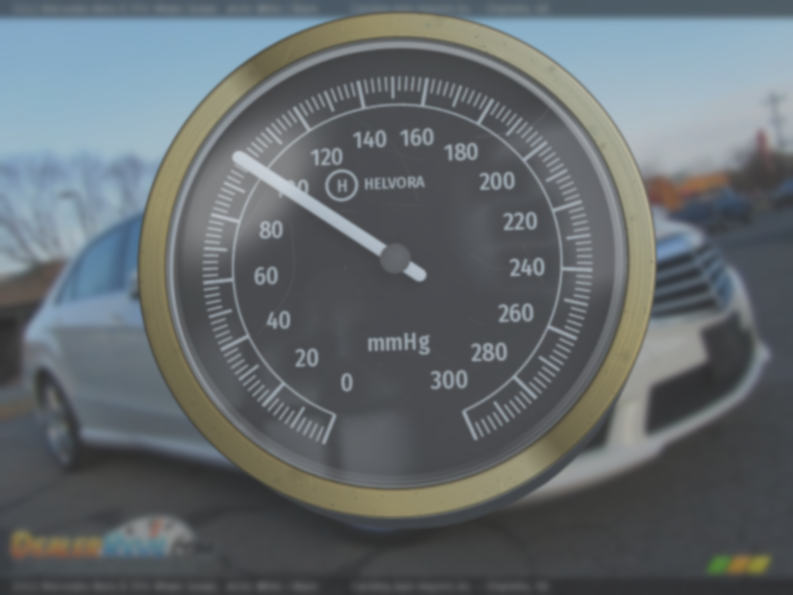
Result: 98mmHg
